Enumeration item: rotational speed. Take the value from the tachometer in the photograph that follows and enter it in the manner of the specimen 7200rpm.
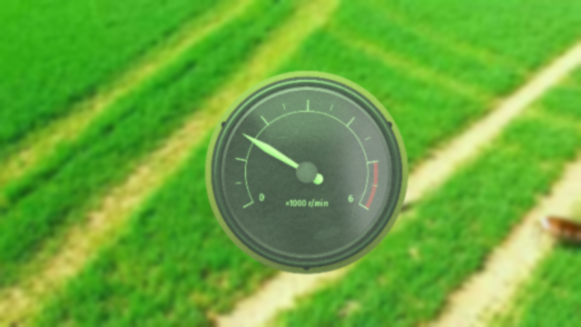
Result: 1500rpm
